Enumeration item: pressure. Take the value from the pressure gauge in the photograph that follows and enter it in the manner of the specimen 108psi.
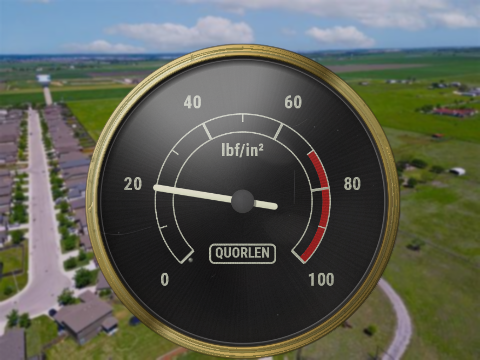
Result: 20psi
